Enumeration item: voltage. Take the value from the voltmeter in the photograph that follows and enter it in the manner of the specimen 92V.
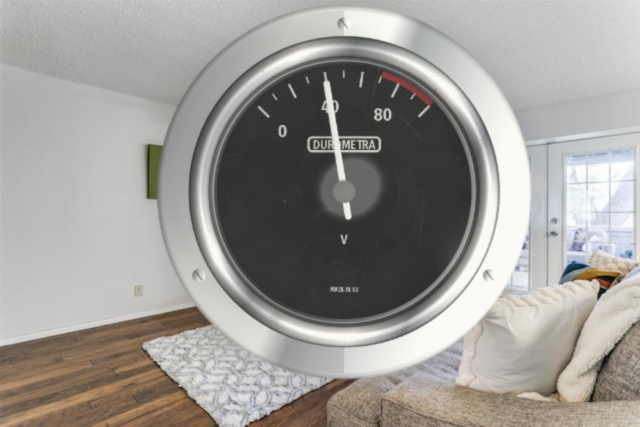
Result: 40V
